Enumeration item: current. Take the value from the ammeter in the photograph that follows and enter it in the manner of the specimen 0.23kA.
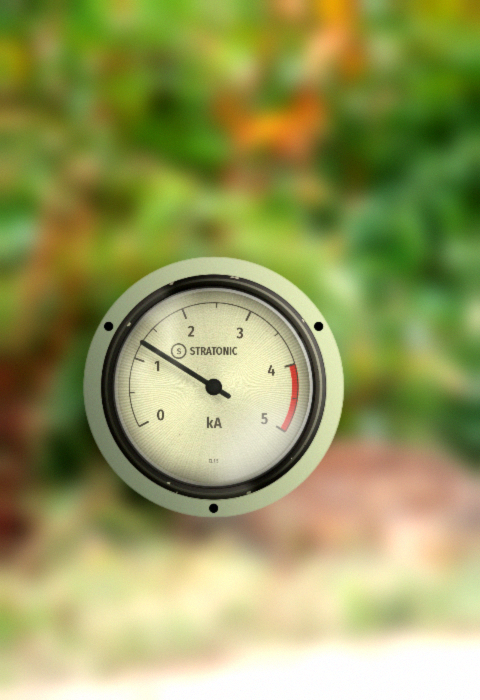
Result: 1.25kA
